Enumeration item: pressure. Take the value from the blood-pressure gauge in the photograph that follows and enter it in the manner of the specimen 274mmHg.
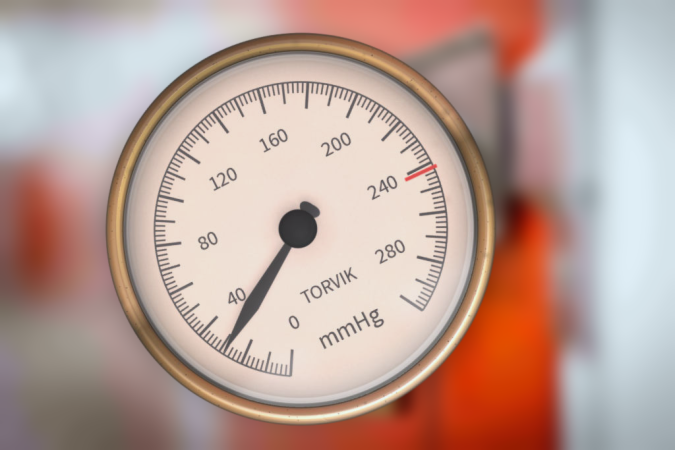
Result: 28mmHg
